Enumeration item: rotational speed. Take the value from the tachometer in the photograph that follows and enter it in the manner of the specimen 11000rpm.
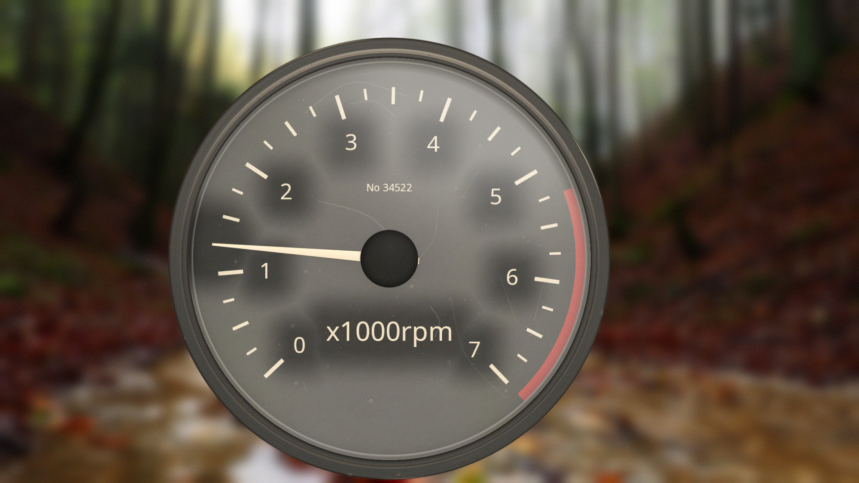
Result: 1250rpm
